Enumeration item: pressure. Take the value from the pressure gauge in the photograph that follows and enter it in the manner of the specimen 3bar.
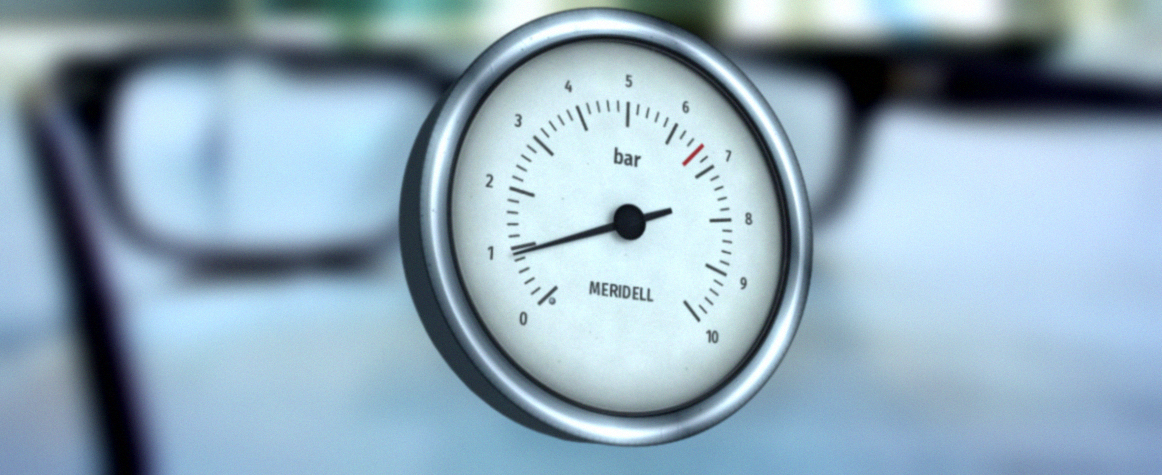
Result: 0.9bar
